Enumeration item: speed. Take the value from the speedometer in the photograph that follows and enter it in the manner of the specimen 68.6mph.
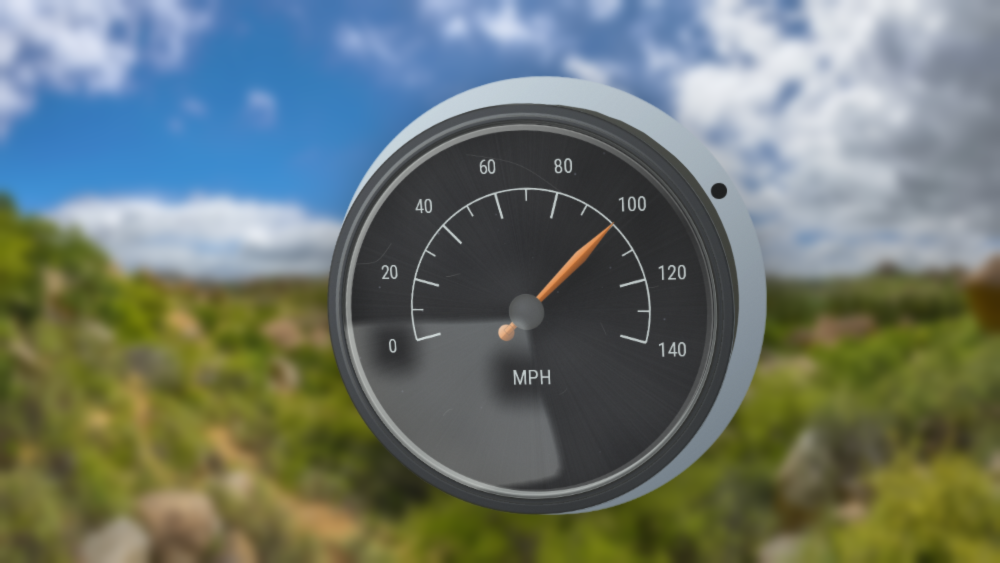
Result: 100mph
